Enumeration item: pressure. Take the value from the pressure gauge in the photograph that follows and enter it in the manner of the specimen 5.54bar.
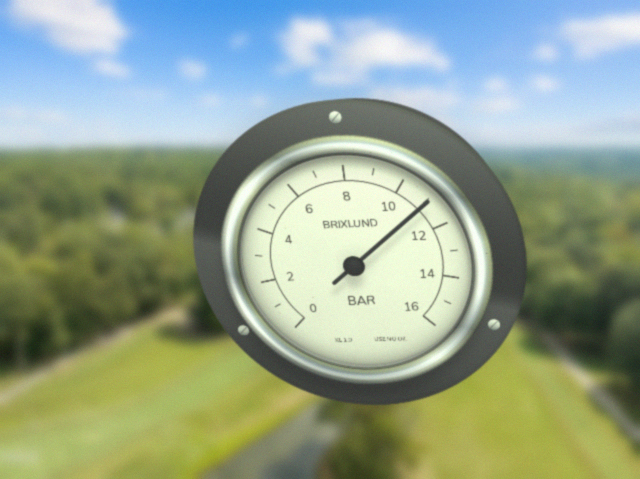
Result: 11bar
